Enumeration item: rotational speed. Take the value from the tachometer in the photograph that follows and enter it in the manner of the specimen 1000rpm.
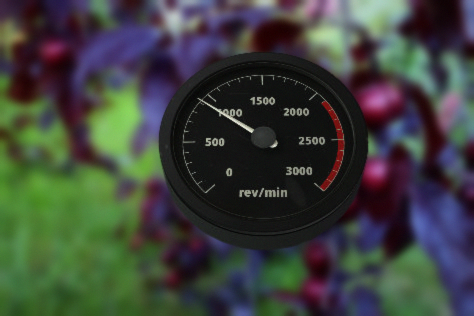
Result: 900rpm
